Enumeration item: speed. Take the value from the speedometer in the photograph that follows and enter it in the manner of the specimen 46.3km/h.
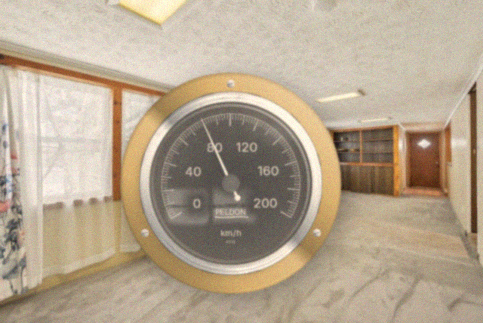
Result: 80km/h
